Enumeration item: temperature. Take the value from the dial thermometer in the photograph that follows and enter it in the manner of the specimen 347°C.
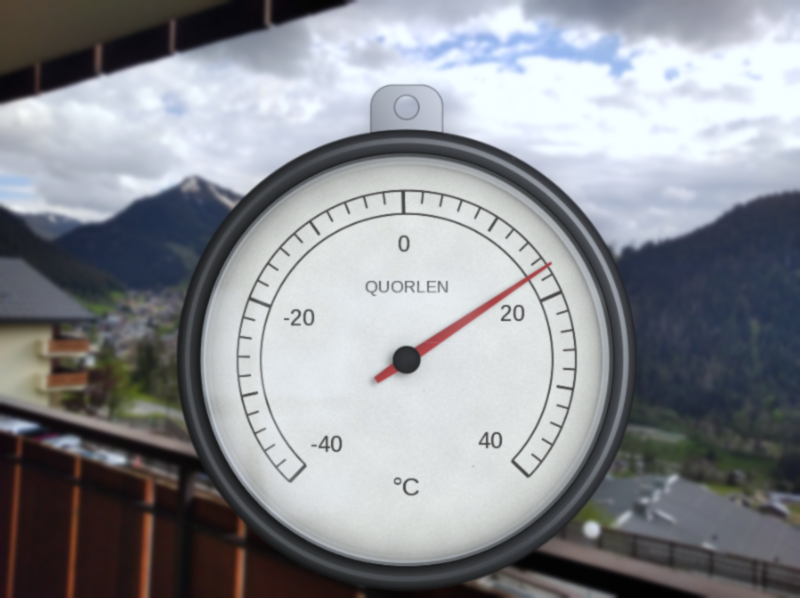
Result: 17°C
